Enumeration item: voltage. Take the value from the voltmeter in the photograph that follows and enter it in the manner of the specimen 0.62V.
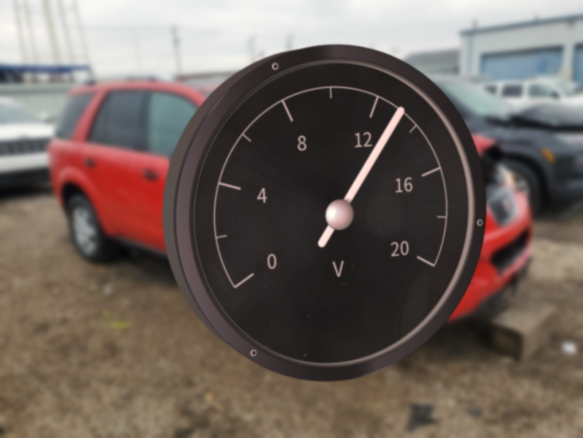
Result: 13V
